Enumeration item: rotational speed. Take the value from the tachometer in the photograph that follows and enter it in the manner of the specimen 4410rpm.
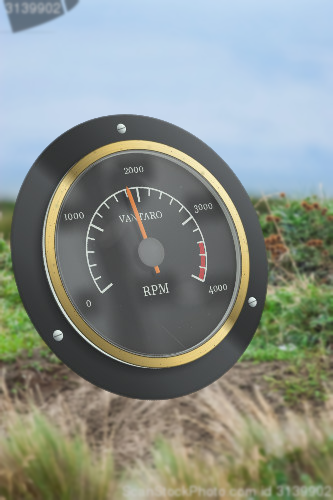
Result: 1800rpm
